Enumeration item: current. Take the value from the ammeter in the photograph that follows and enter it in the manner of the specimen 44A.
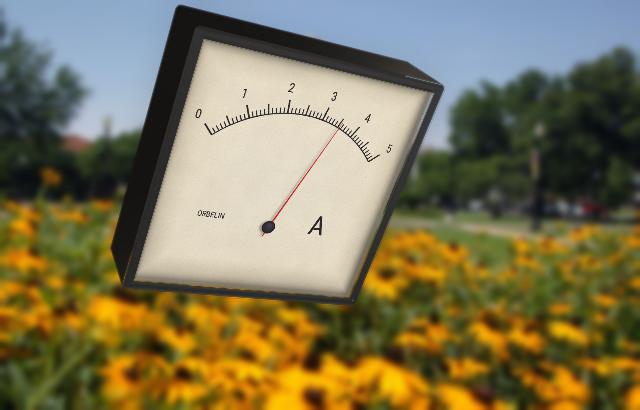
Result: 3.5A
